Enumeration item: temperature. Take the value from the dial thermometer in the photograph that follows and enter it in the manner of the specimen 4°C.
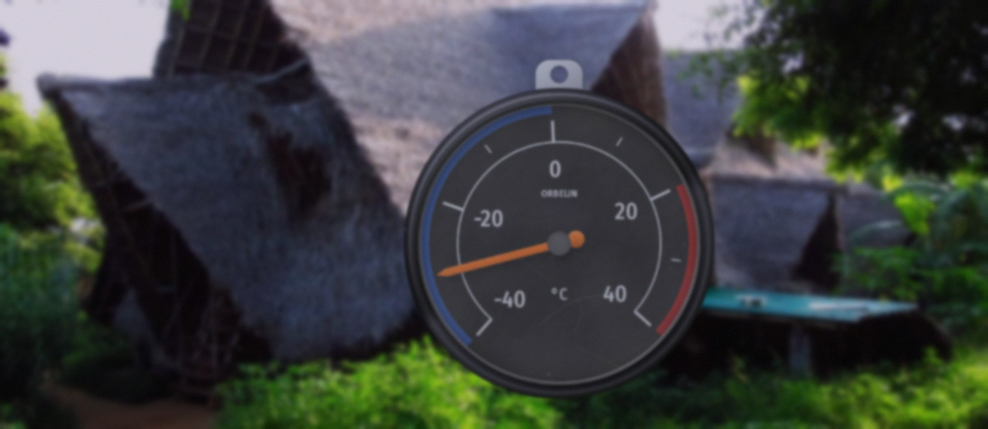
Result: -30°C
